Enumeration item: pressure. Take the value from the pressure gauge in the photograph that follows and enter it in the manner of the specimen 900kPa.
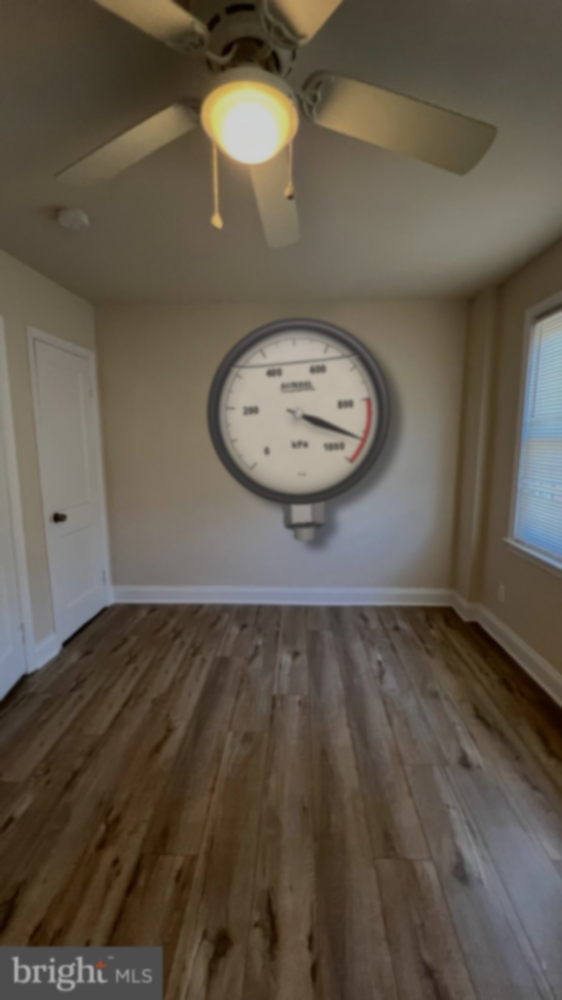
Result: 925kPa
